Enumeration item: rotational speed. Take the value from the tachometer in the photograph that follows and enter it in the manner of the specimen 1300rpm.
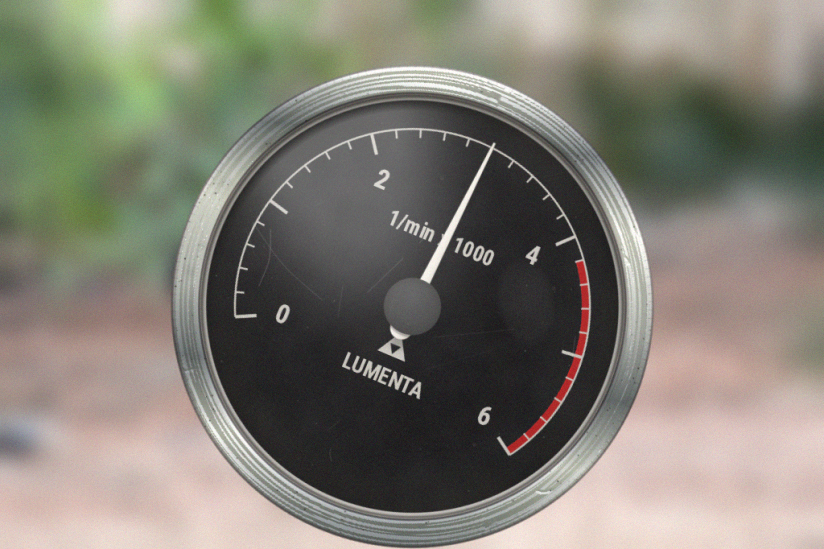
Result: 3000rpm
